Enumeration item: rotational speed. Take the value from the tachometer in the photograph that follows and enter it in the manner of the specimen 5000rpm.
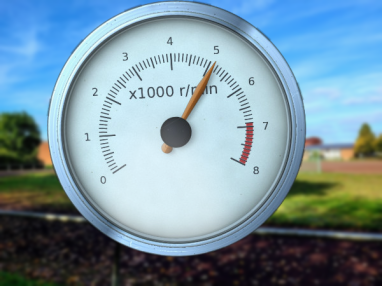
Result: 5100rpm
